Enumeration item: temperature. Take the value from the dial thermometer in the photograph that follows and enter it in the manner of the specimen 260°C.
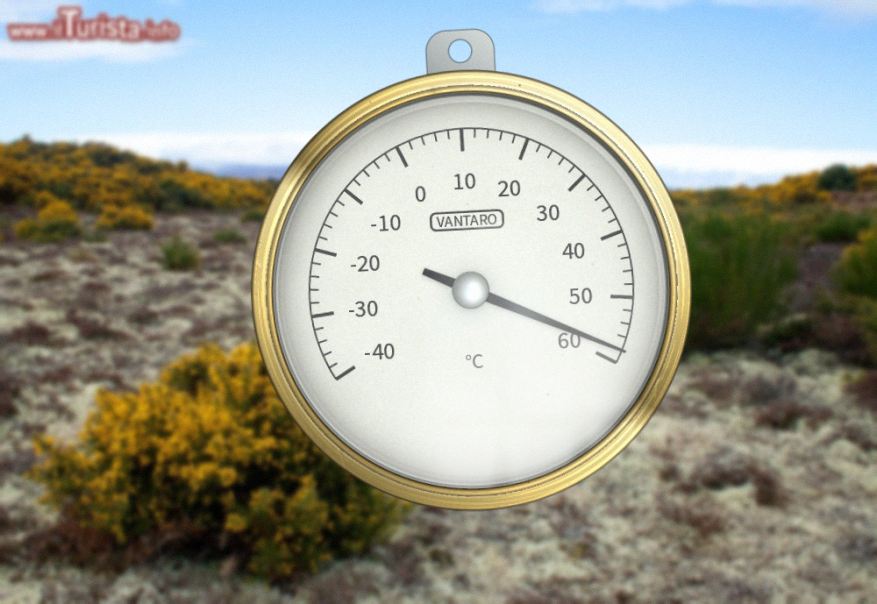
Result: 58°C
